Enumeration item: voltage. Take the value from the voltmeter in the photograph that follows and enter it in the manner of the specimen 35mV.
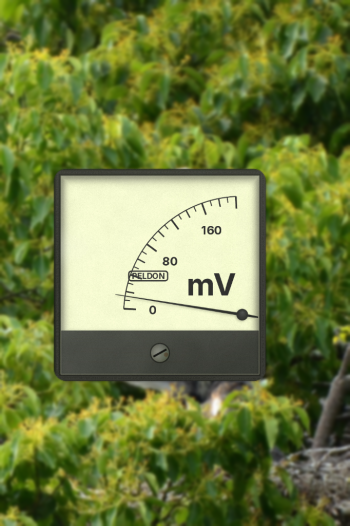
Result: 15mV
